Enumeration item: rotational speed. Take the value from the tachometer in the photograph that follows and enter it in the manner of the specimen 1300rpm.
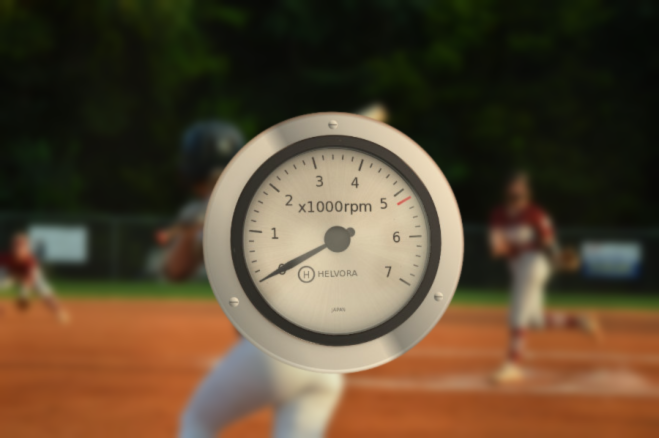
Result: 0rpm
